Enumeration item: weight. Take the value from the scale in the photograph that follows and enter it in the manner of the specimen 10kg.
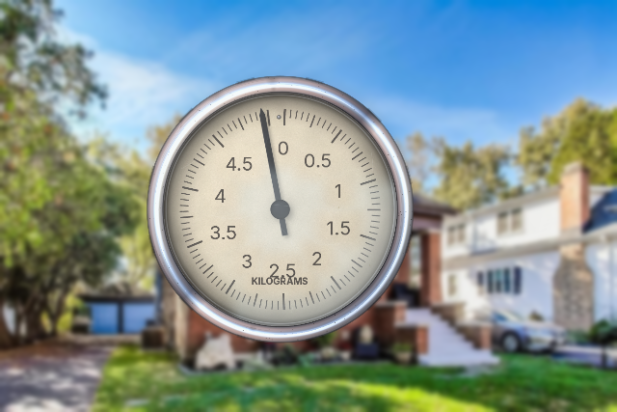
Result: 4.95kg
